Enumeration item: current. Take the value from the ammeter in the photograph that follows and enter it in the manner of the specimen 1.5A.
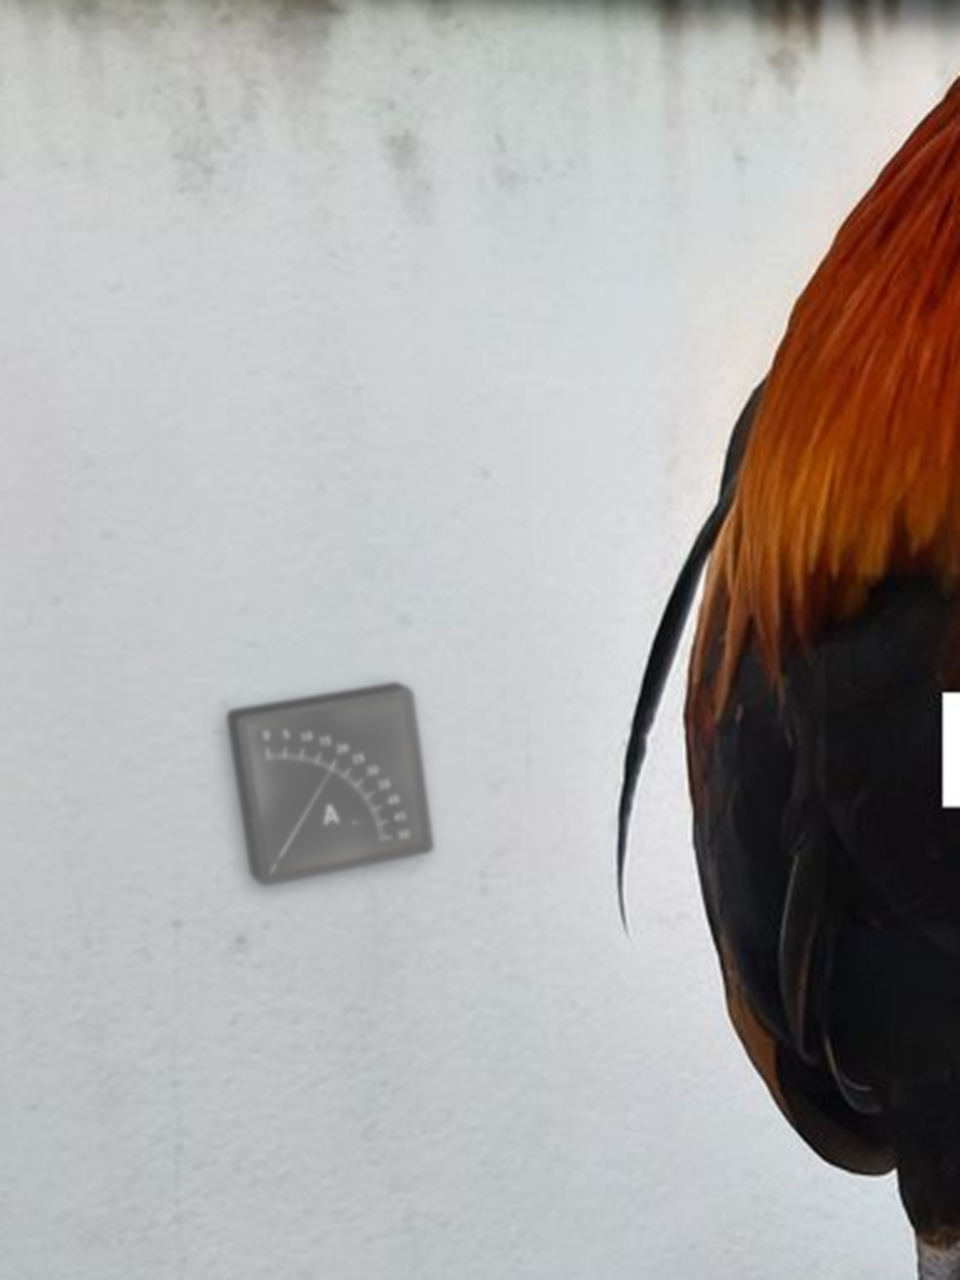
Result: 20A
